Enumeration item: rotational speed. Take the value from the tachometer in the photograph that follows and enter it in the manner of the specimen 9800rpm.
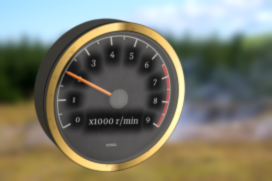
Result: 2000rpm
